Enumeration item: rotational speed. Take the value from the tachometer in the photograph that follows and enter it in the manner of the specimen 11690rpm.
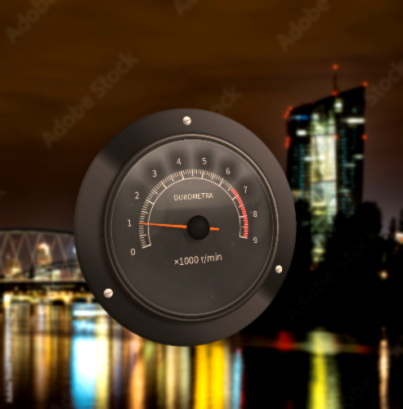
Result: 1000rpm
